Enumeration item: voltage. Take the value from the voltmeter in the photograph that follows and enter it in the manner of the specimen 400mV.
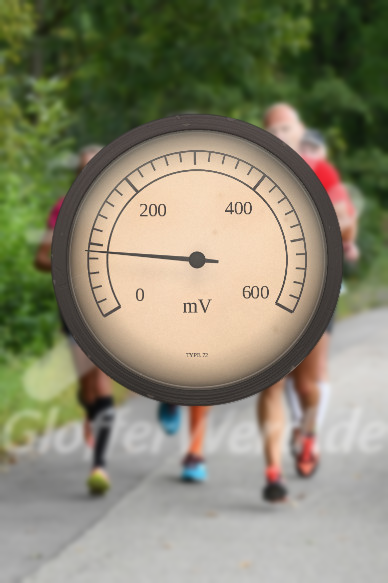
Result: 90mV
